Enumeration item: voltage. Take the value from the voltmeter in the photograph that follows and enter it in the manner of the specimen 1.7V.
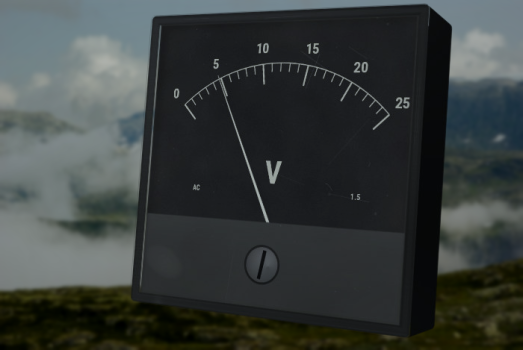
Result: 5V
